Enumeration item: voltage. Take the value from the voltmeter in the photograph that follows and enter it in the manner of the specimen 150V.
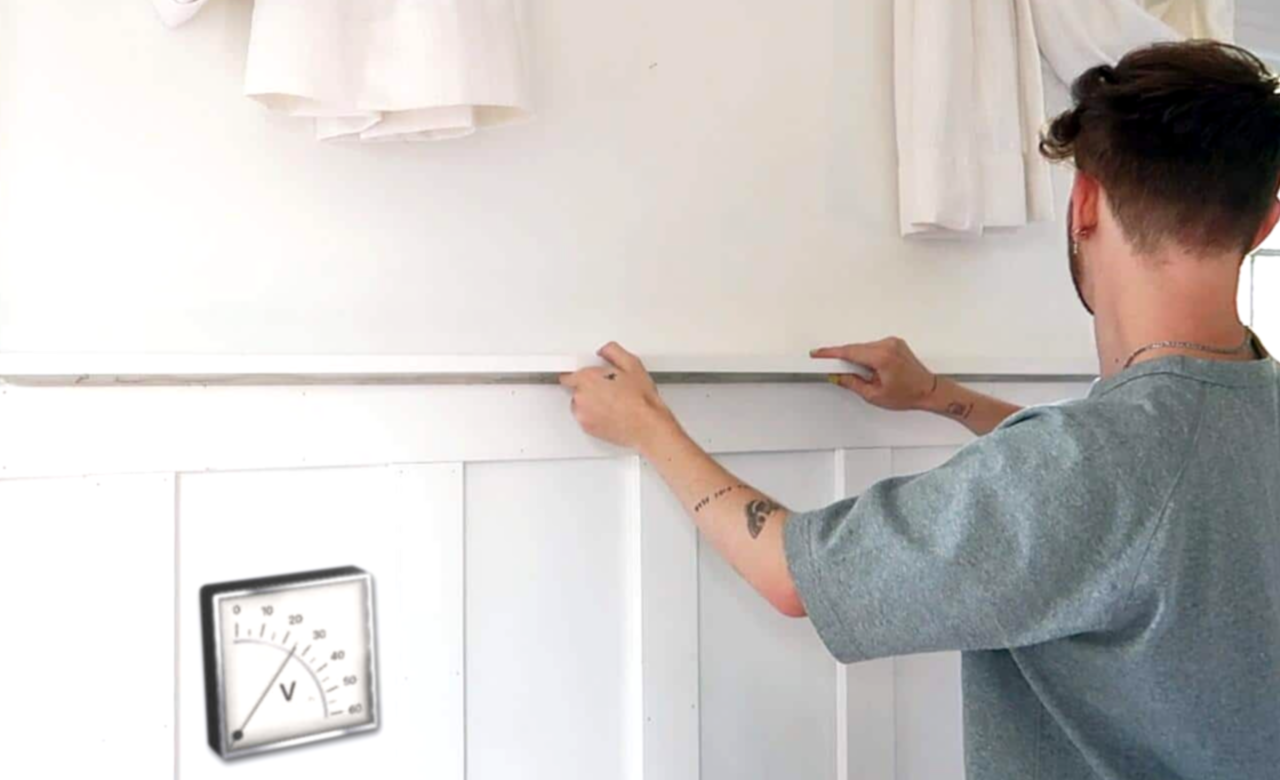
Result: 25V
